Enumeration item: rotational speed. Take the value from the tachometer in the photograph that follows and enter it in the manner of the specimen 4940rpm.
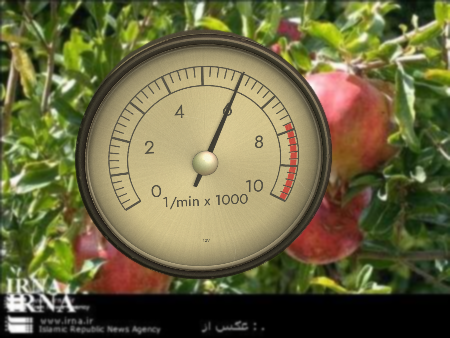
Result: 6000rpm
